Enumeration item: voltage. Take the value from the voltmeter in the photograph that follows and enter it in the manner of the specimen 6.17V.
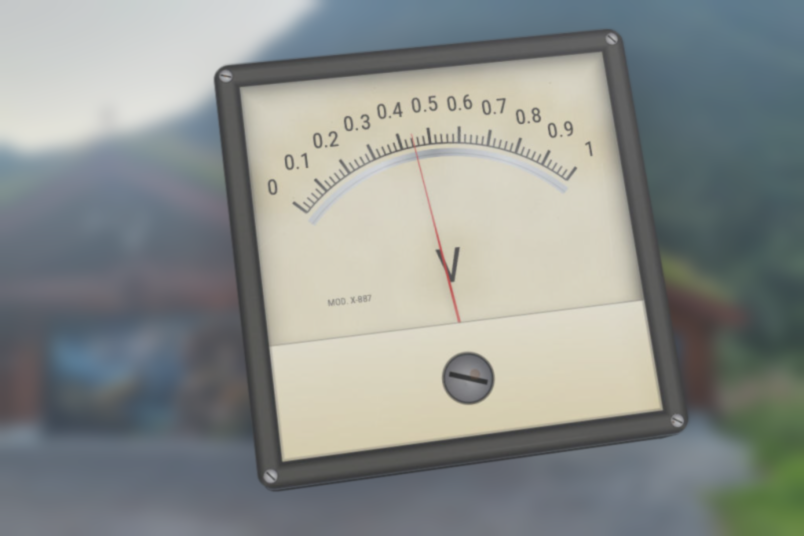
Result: 0.44V
